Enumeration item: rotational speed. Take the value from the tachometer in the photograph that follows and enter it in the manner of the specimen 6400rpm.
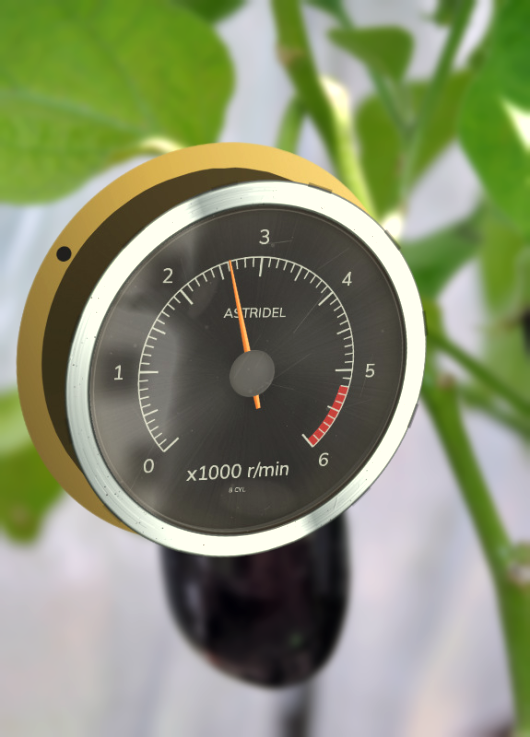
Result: 2600rpm
